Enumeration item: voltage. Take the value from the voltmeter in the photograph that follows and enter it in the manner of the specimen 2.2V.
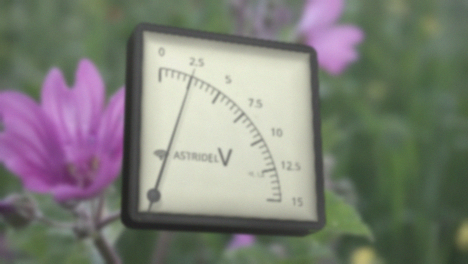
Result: 2.5V
